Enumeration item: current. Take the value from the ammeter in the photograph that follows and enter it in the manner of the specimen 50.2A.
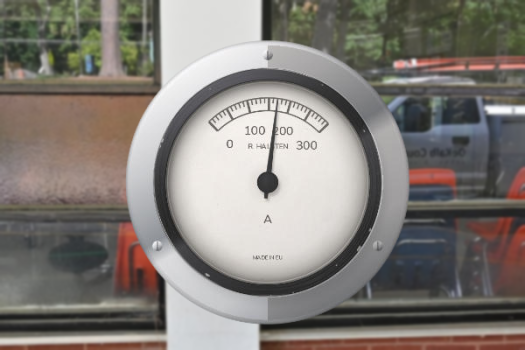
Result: 170A
